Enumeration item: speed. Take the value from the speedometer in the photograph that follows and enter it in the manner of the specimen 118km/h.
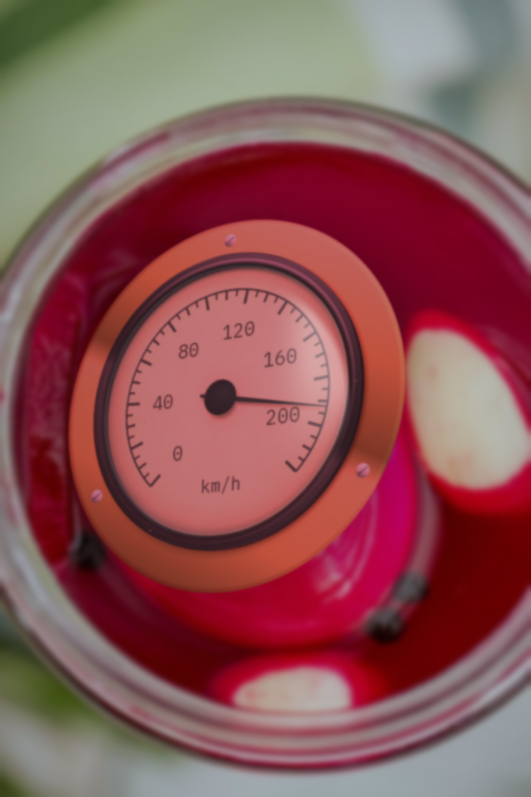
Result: 192.5km/h
